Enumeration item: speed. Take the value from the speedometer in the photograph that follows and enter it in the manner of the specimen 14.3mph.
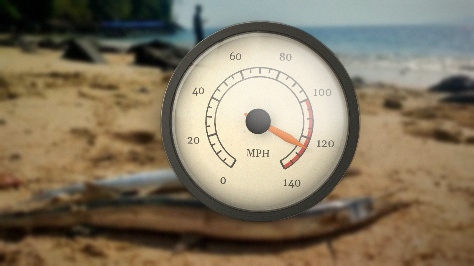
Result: 125mph
